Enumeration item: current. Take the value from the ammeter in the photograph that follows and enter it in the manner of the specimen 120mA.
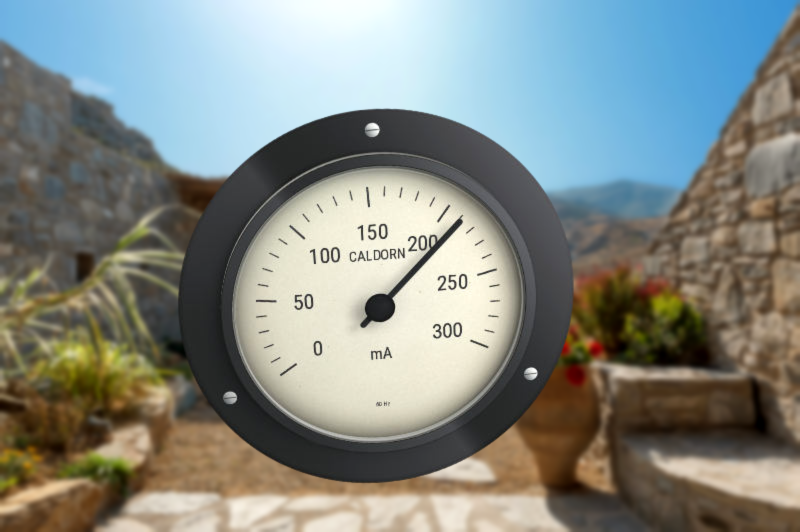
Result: 210mA
